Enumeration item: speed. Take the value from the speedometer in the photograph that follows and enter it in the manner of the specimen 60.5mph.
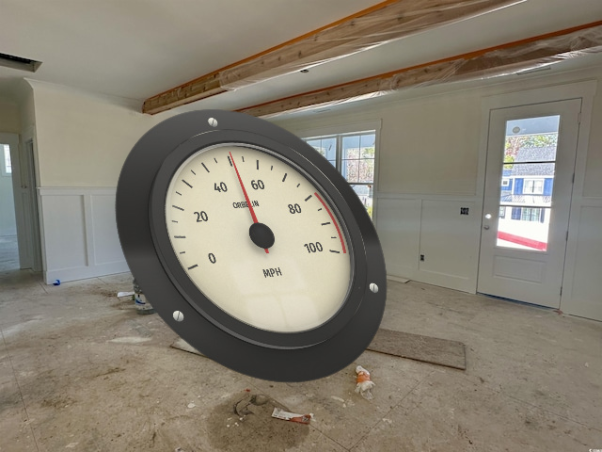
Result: 50mph
